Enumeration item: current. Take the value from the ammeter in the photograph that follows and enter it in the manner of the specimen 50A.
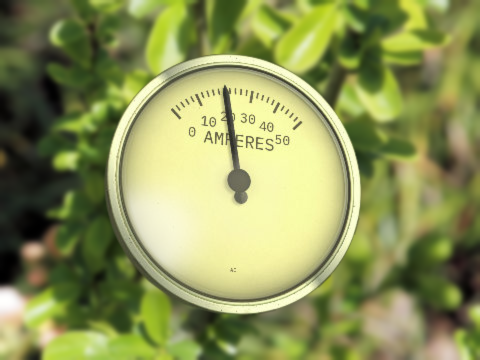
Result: 20A
